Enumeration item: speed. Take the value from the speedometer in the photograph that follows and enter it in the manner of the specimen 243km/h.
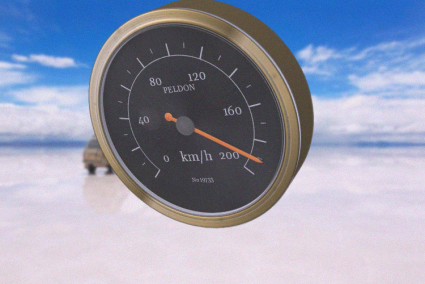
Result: 190km/h
